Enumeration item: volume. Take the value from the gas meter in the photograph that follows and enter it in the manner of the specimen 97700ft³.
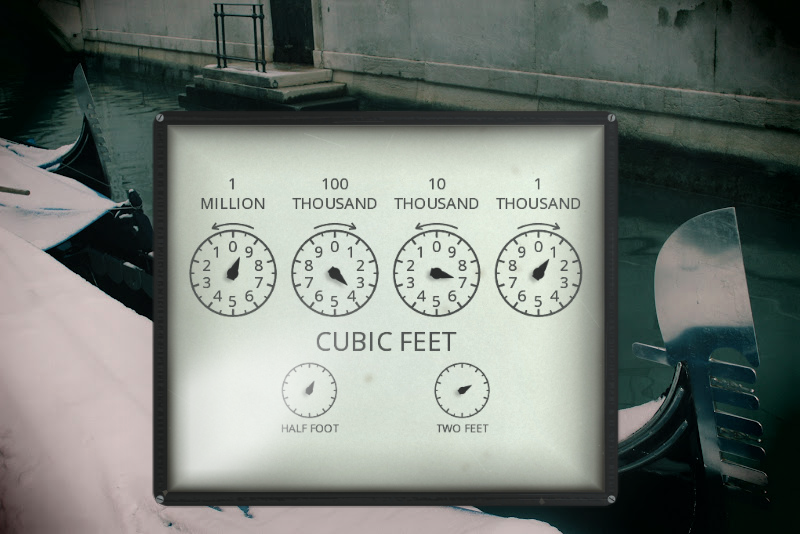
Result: 937100ft³
